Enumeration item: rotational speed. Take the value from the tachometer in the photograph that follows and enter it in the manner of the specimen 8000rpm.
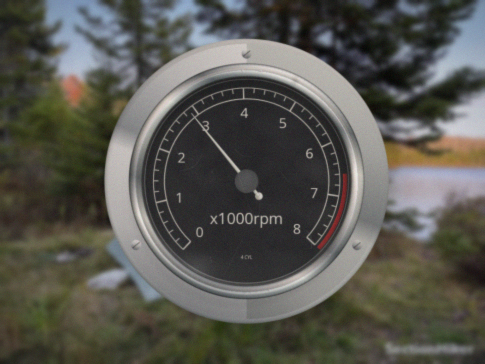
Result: 2900rpm
